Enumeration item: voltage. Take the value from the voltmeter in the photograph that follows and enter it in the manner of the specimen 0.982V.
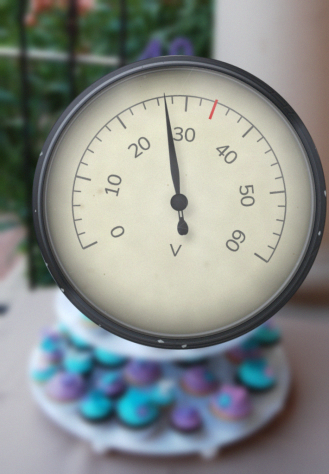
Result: 27V
